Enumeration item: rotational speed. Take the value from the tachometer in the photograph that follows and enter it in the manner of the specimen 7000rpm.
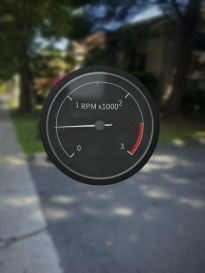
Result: 500rpm
